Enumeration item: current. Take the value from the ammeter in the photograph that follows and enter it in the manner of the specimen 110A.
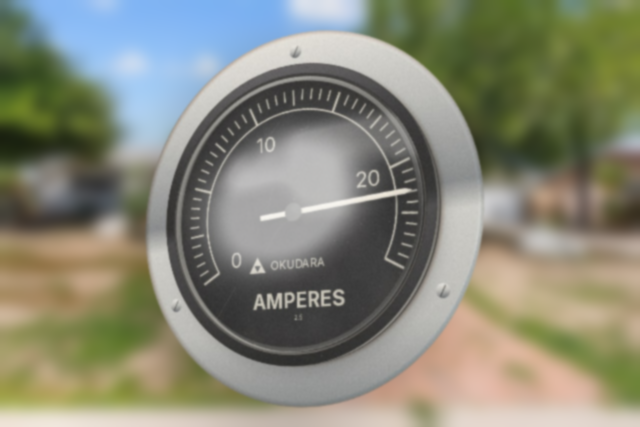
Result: 21.5A
